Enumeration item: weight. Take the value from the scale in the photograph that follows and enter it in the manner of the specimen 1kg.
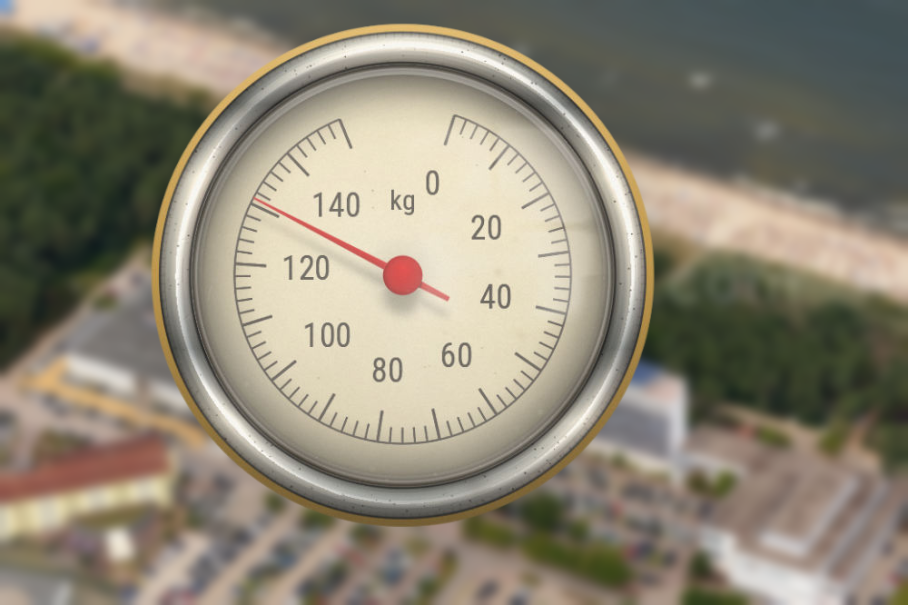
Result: 131kg
